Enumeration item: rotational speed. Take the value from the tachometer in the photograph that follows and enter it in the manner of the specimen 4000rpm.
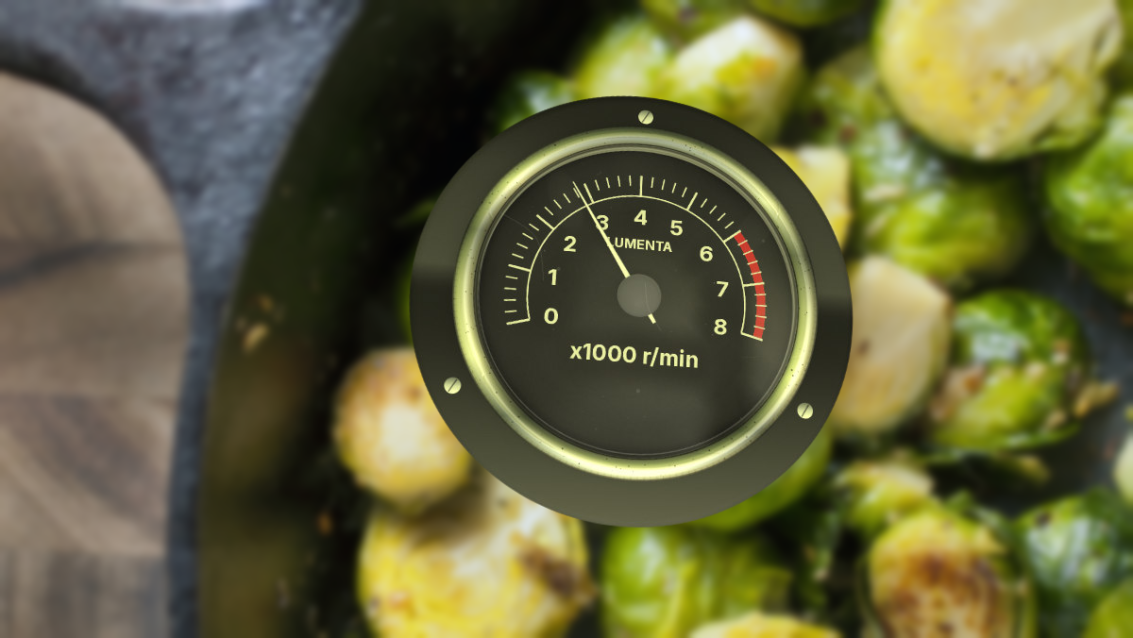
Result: 2800rpm
